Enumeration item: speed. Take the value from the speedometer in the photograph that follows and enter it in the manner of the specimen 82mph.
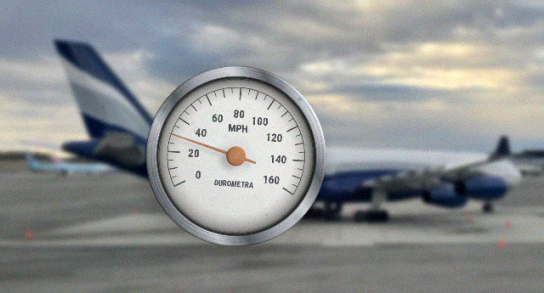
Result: 30mph
